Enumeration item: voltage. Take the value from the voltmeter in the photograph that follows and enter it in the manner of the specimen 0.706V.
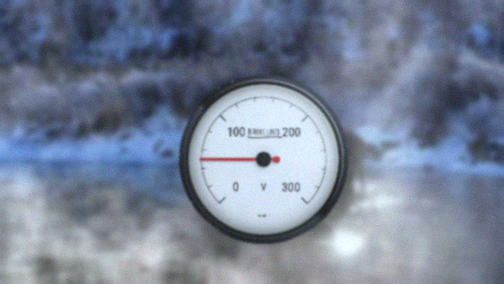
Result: 50V
